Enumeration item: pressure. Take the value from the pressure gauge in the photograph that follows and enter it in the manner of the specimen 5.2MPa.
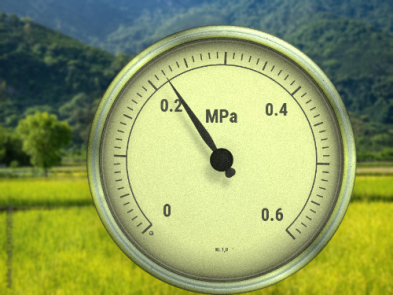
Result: 0.22MPa
